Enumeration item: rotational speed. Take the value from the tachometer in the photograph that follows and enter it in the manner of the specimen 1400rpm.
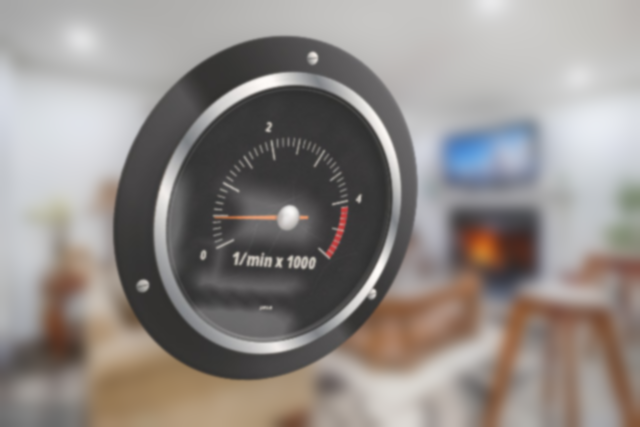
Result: 500rpm
